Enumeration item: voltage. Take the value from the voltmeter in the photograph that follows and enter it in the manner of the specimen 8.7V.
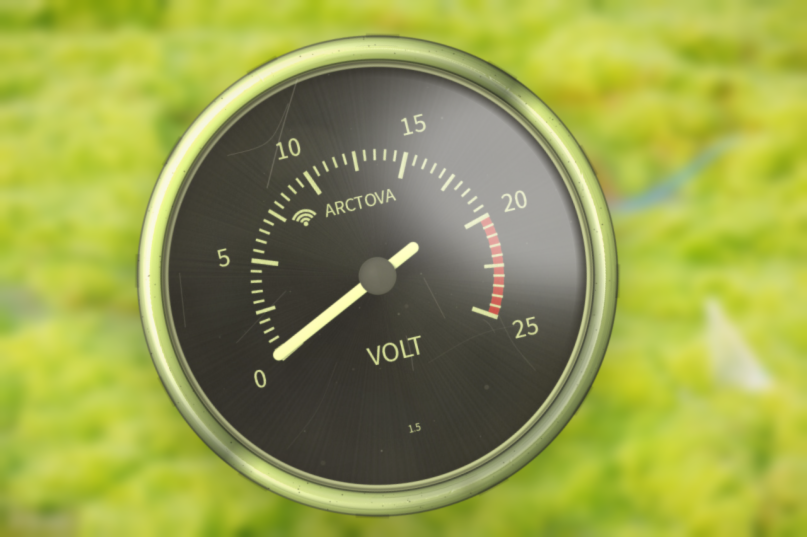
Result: 0.25V
